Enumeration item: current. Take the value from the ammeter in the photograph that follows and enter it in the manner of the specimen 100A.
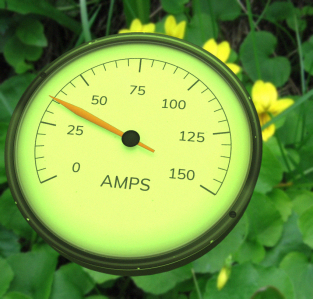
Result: 35A
